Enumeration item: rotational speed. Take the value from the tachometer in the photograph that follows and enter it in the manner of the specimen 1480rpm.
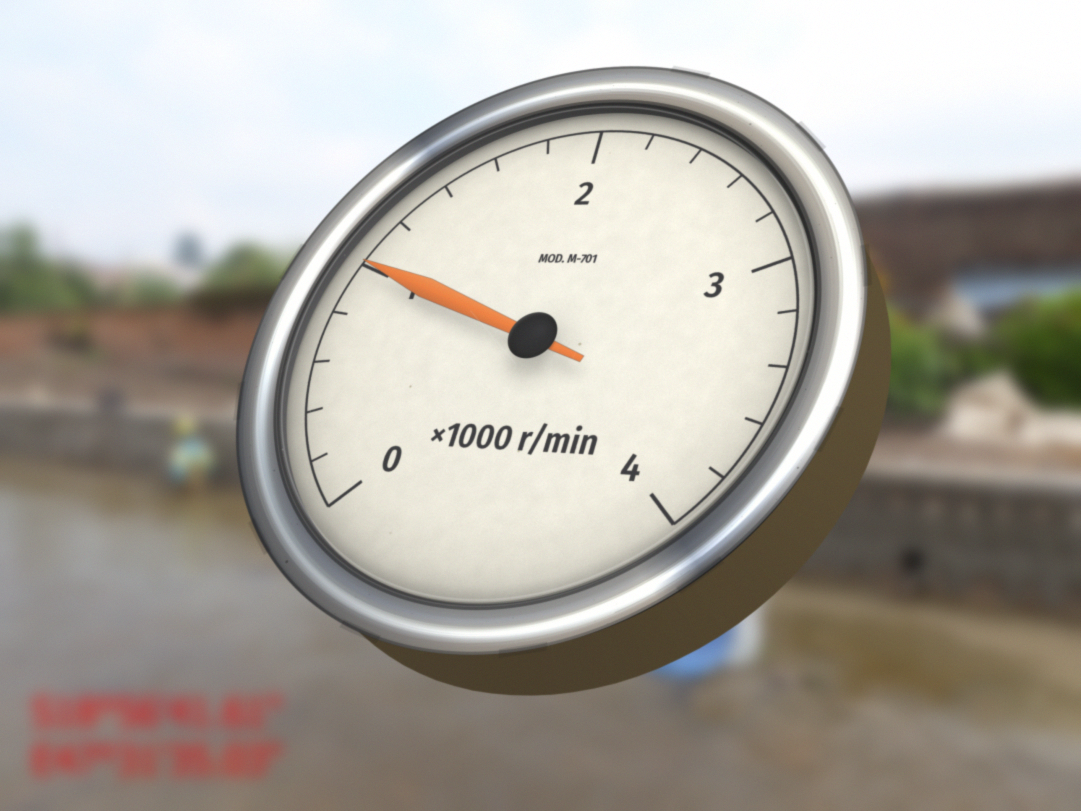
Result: 1000rpm
